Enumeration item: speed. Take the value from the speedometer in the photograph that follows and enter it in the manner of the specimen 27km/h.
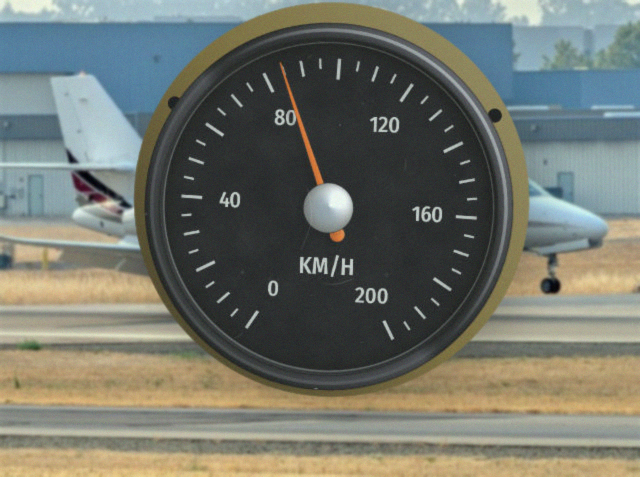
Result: 85km/h
